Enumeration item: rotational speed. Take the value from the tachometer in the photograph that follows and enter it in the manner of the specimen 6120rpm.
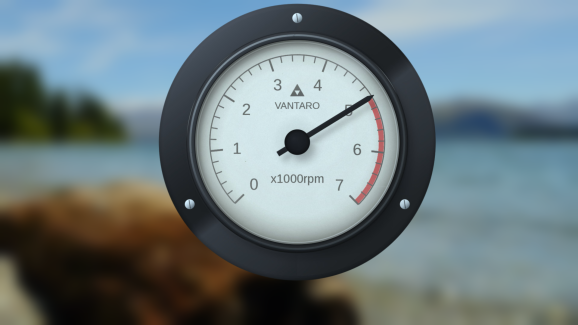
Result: 5000rpm
